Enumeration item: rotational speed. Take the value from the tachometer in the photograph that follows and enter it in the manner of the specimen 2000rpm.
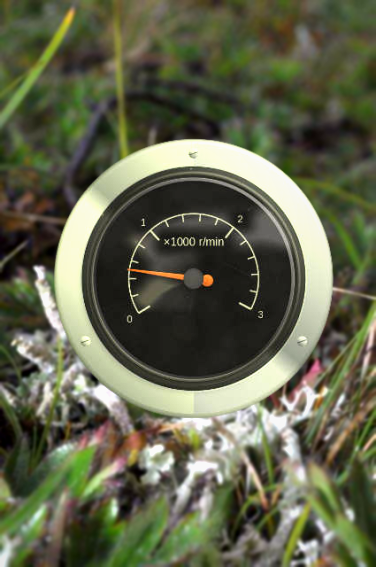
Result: 500rpm
